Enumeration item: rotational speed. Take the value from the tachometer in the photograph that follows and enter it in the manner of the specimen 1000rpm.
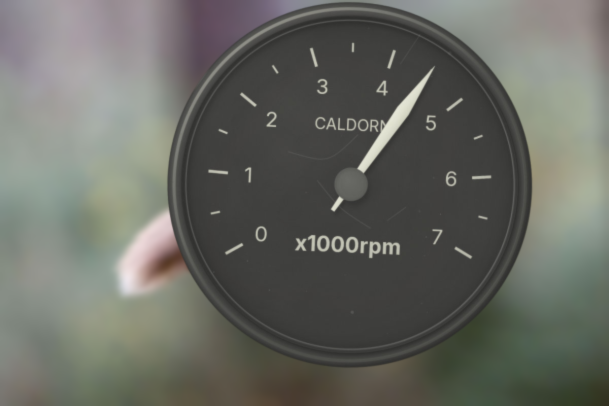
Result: 4500rpm
